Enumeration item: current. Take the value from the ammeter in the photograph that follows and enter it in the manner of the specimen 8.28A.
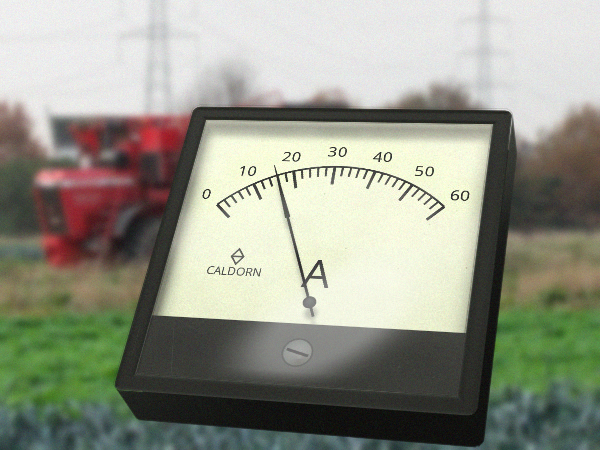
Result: 16A
